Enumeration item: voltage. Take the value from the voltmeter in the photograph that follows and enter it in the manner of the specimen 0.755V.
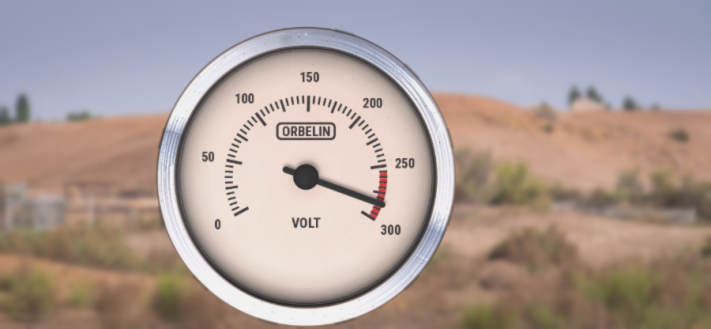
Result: 285V
